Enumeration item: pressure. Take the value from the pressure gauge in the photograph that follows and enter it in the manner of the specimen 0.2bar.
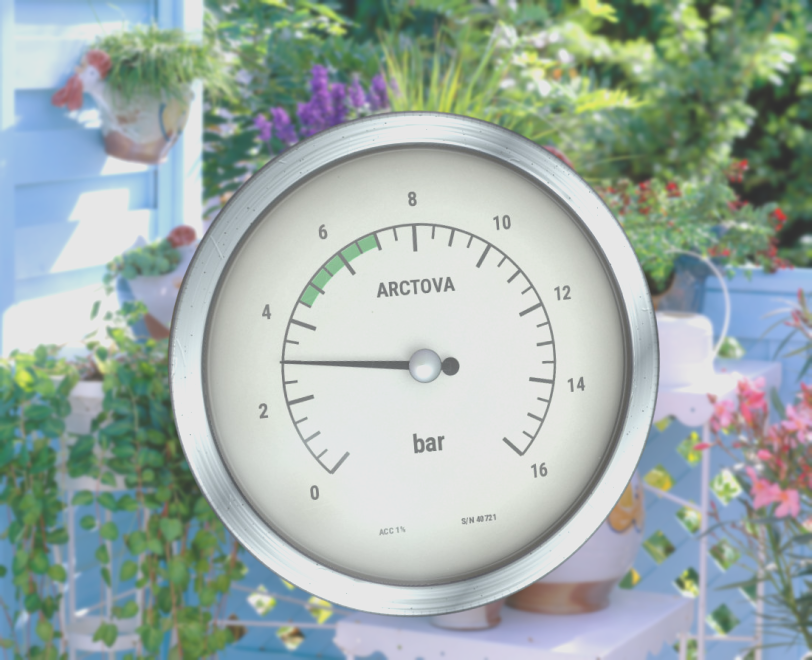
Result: 3bar
